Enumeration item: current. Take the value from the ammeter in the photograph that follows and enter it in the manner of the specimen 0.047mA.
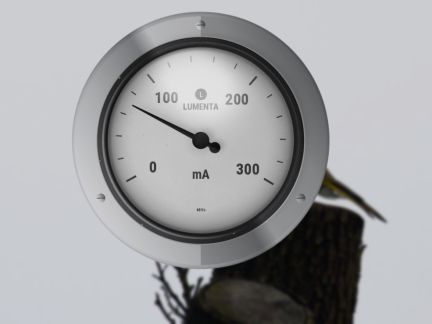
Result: 70mA
